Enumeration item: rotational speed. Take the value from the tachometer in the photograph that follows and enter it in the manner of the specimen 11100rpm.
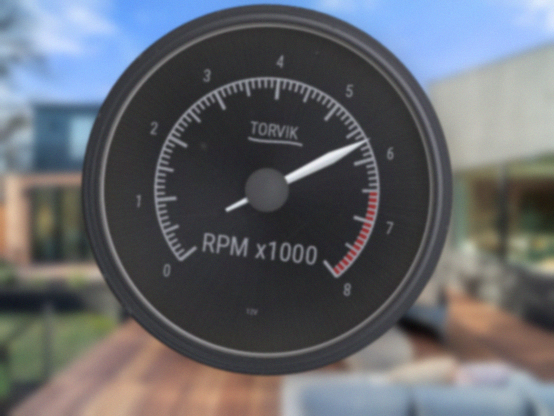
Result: 5700rpm
